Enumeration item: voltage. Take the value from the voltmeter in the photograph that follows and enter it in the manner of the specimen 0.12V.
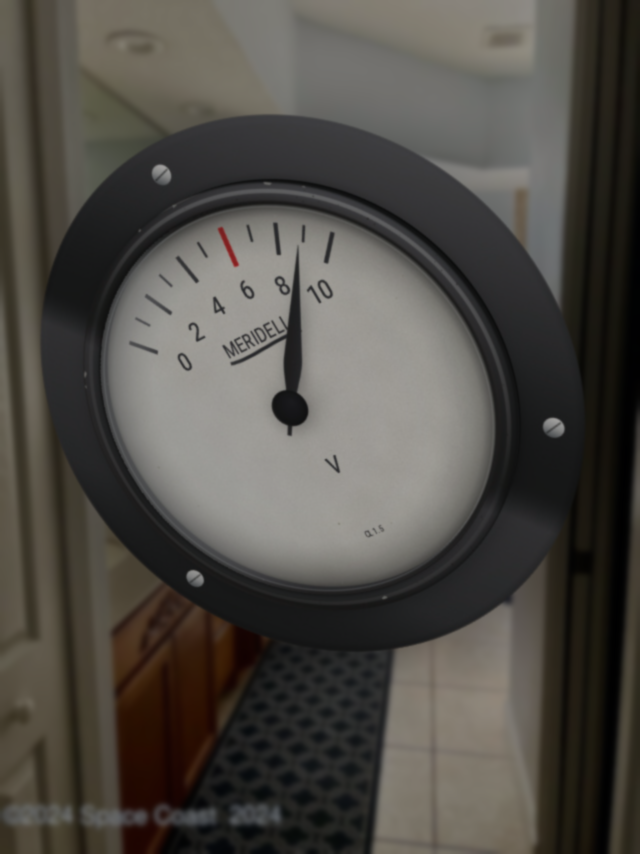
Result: 9V
